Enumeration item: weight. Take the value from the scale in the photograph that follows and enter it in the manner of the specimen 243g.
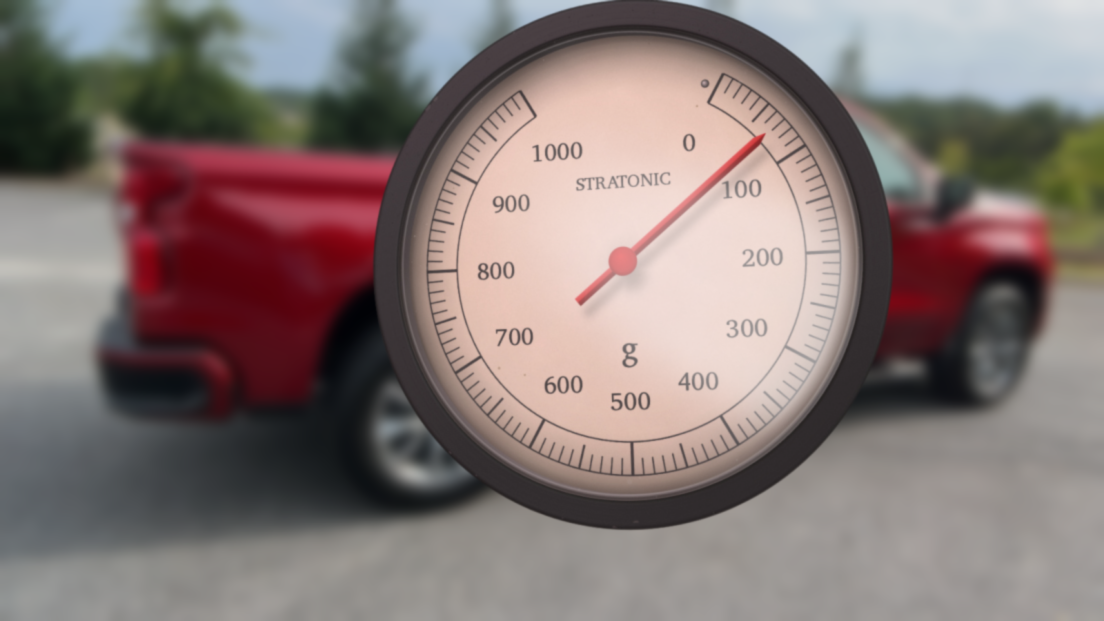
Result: 70g
